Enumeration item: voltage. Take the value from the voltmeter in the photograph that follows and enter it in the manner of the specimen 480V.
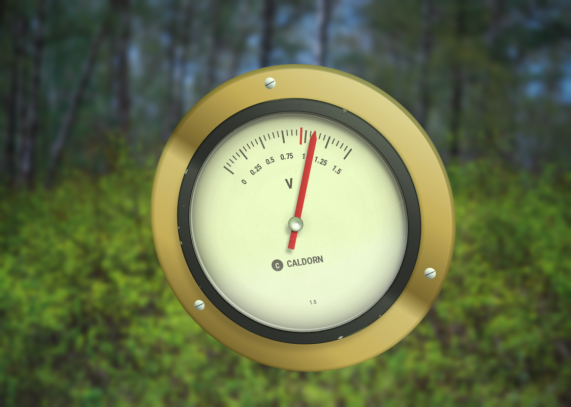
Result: 1.1V
